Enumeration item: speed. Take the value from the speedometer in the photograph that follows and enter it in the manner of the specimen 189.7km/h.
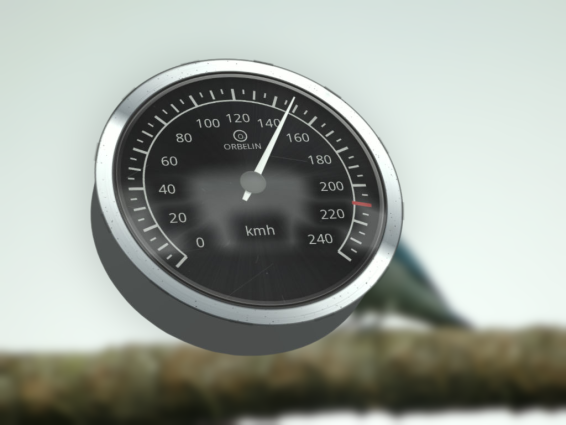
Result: 147.5km/h
